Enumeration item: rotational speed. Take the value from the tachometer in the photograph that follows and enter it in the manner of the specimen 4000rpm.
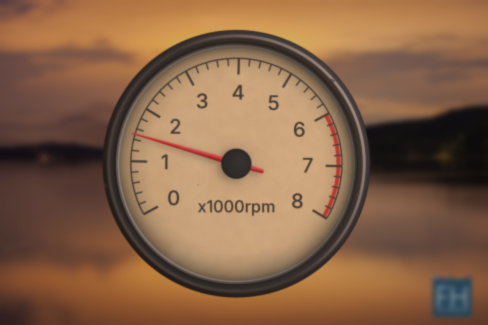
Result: 1500rpm
